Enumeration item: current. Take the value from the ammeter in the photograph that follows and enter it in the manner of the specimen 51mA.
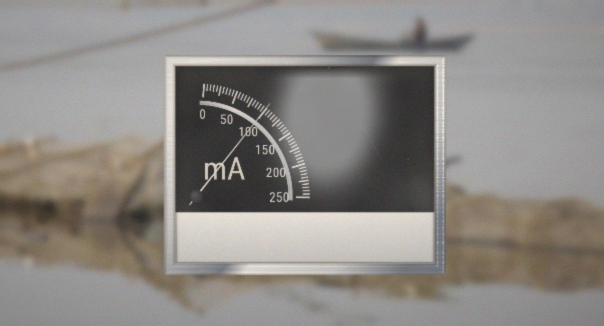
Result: 100mA
